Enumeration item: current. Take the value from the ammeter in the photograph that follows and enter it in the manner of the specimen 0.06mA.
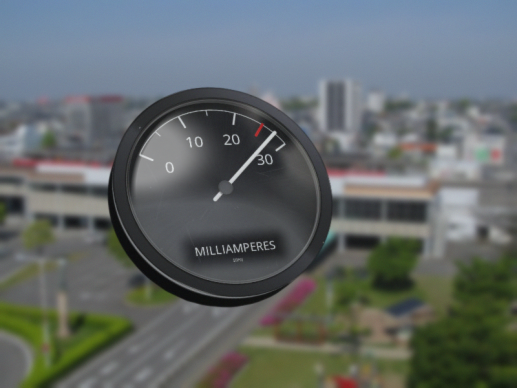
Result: 27.5mA
